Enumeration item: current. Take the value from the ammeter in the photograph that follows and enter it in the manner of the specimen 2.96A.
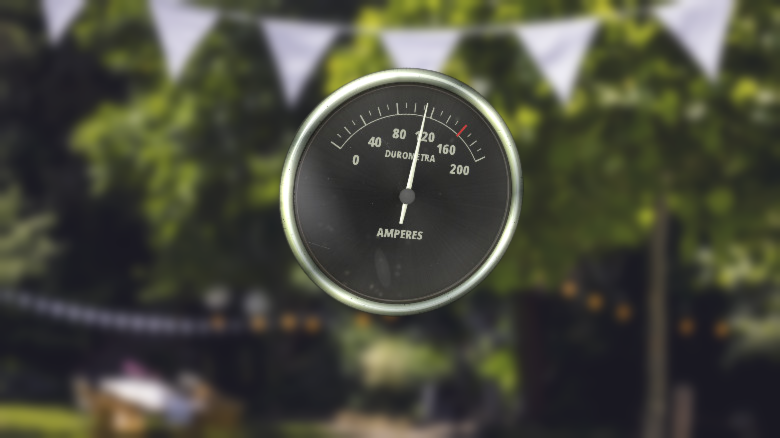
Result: 110A
